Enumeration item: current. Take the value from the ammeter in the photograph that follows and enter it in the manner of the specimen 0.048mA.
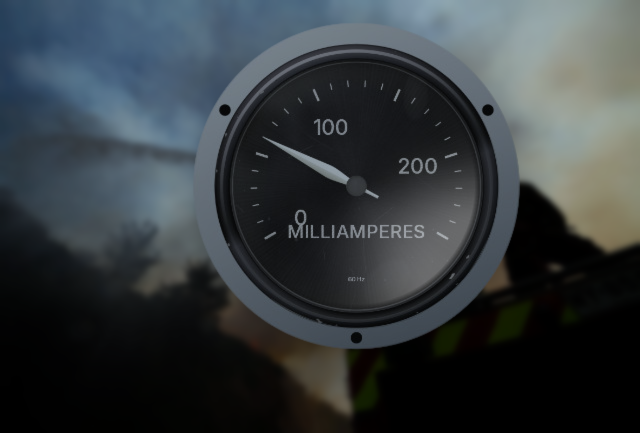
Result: 60mA
